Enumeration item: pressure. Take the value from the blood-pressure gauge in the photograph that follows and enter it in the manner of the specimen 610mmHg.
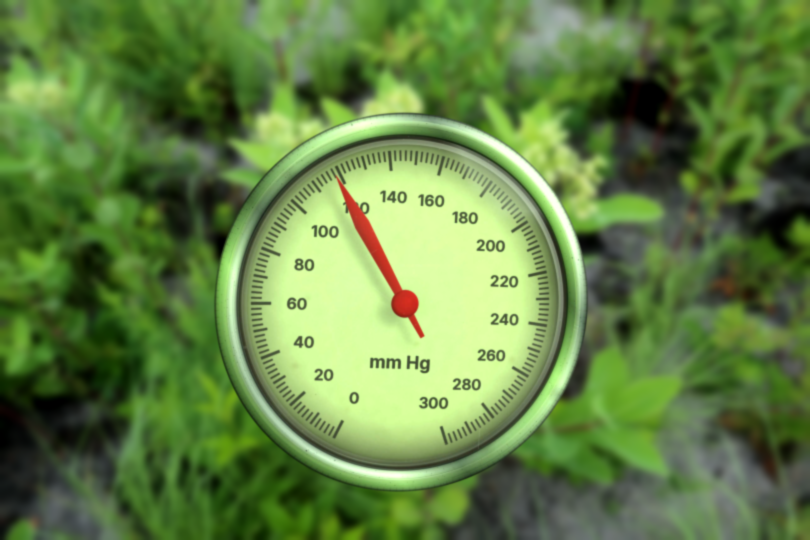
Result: 118mmHg
